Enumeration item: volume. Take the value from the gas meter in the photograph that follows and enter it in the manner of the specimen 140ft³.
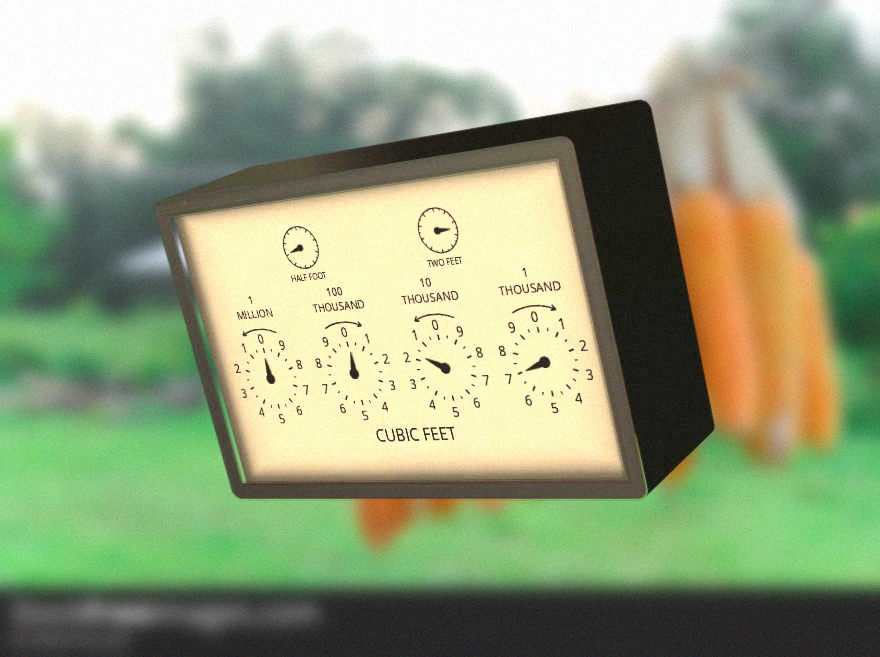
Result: 1700ft³
